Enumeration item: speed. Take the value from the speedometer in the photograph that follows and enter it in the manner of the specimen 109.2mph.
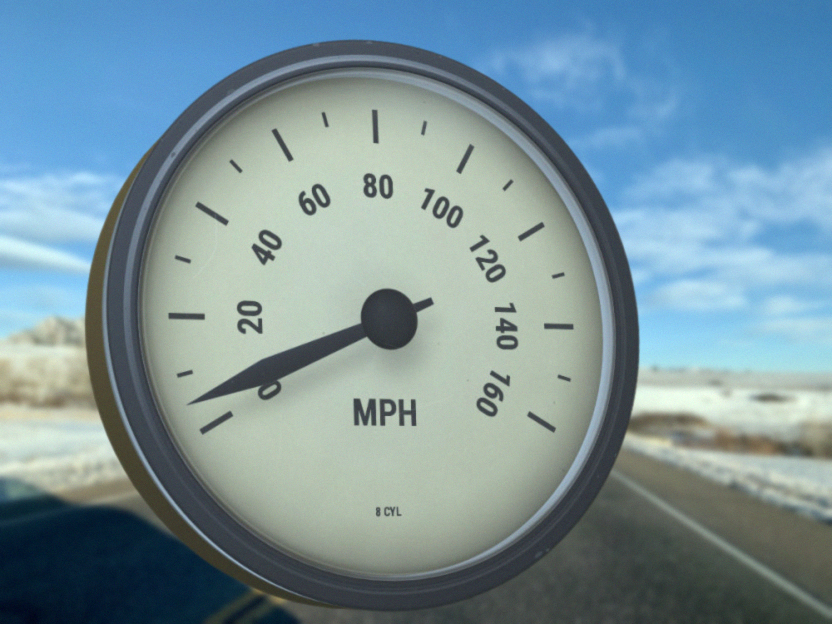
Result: 5mph
